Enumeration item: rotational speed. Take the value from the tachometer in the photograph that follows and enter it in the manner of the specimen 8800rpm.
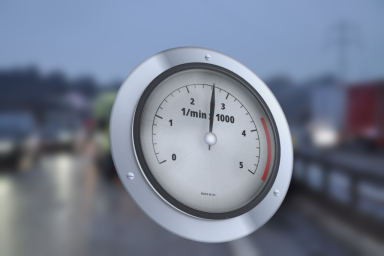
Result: 2600rpm
